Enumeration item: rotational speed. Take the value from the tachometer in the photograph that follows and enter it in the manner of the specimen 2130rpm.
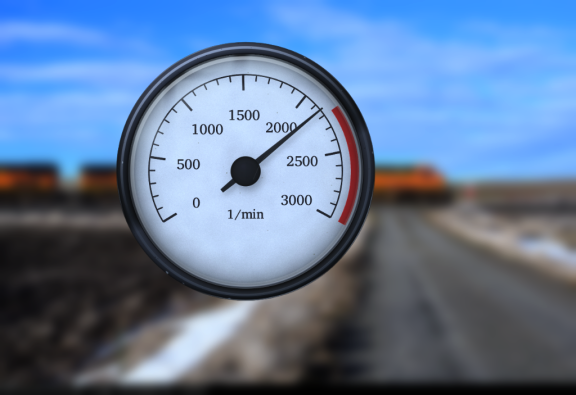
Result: 2150rpm
